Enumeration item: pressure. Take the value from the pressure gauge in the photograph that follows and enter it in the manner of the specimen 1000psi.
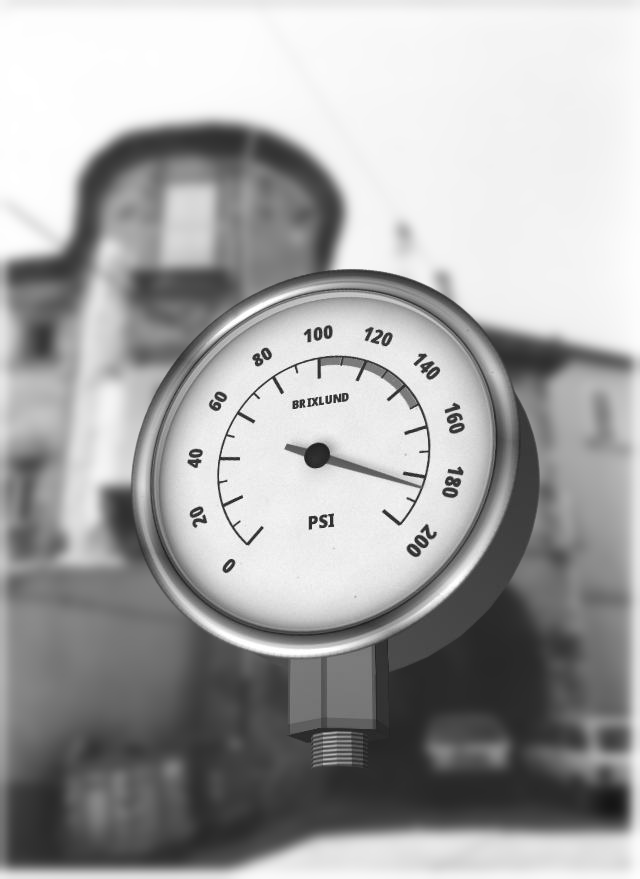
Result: 185psi
